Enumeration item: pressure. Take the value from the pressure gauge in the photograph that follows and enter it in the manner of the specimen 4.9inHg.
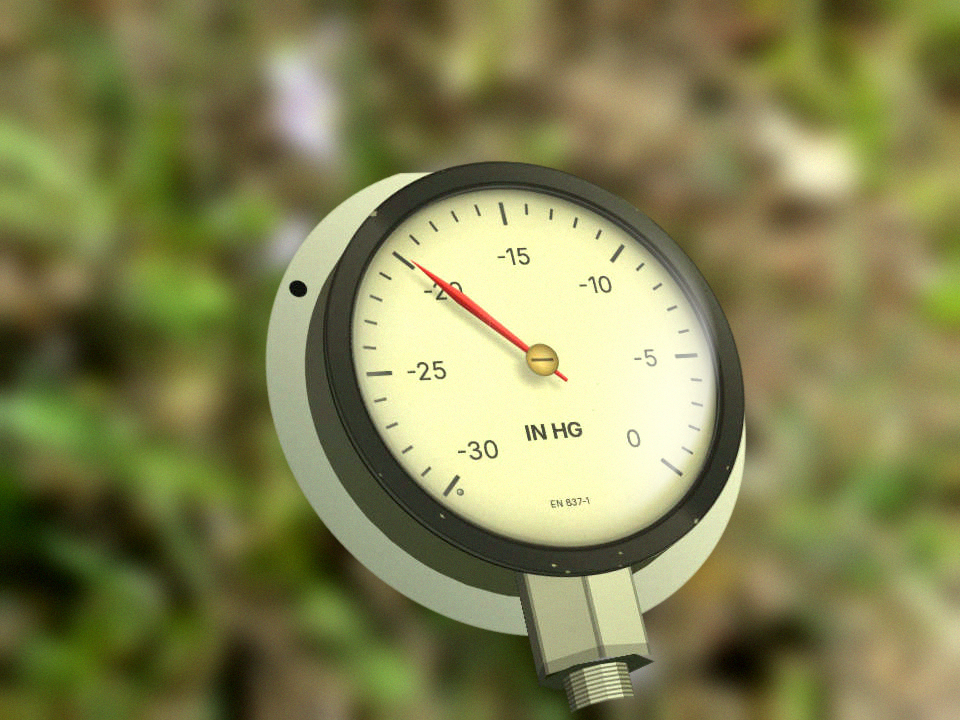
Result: -20inHg
